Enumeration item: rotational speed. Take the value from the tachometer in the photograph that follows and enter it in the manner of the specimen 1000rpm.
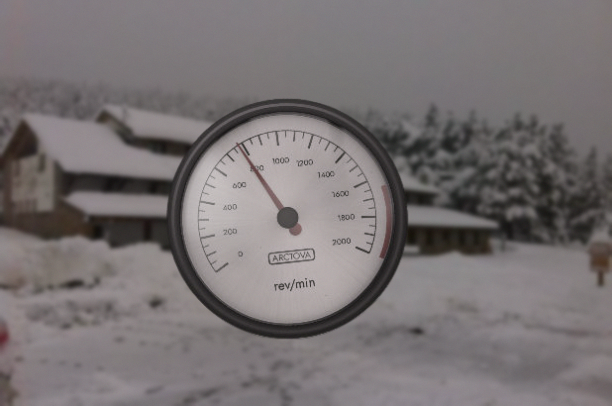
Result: 775rpm
